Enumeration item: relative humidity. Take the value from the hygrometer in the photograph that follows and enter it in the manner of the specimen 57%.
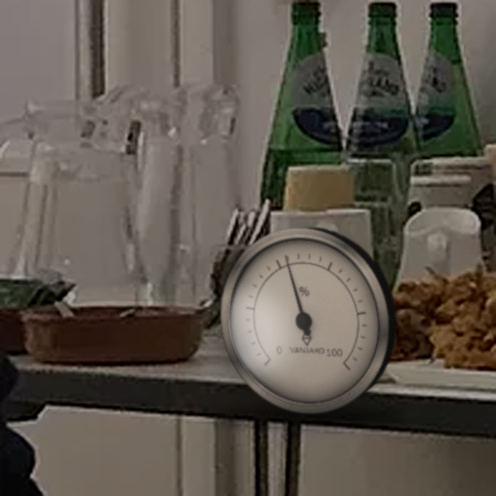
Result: 44%
